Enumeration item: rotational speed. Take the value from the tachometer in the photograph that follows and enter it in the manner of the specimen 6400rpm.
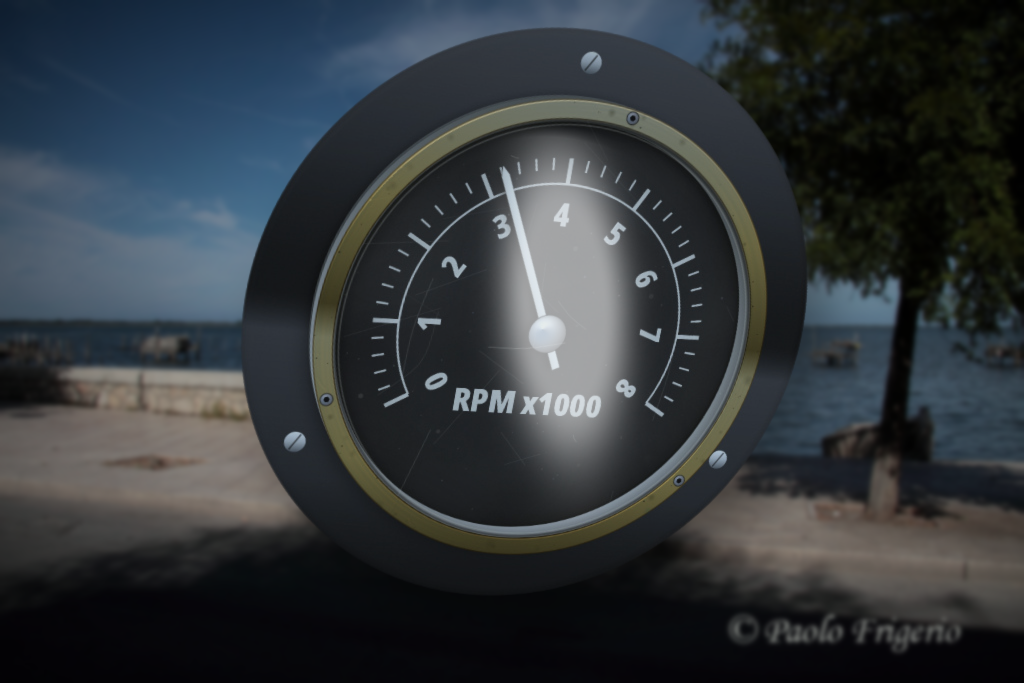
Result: 3200rpm
